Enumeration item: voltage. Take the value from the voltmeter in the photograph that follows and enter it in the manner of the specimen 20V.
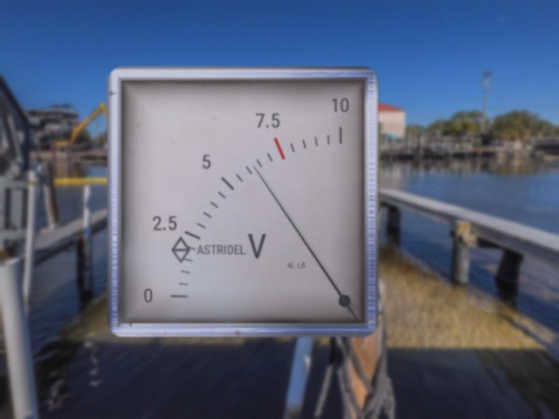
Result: 6.25V
